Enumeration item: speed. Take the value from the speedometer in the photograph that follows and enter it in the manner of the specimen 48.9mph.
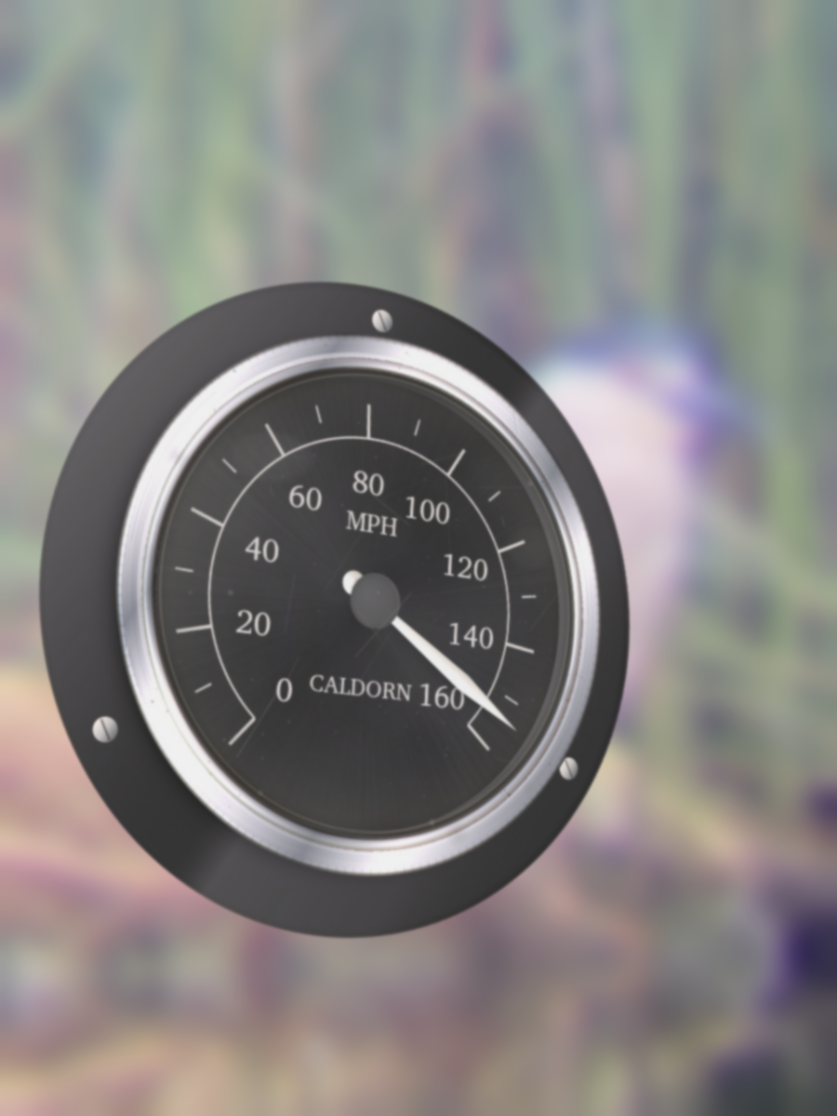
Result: 155mph
